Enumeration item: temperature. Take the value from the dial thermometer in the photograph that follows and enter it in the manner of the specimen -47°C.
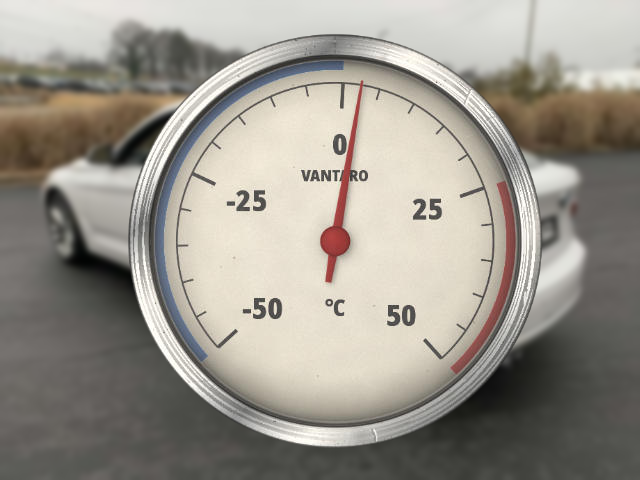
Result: 2.5°C
